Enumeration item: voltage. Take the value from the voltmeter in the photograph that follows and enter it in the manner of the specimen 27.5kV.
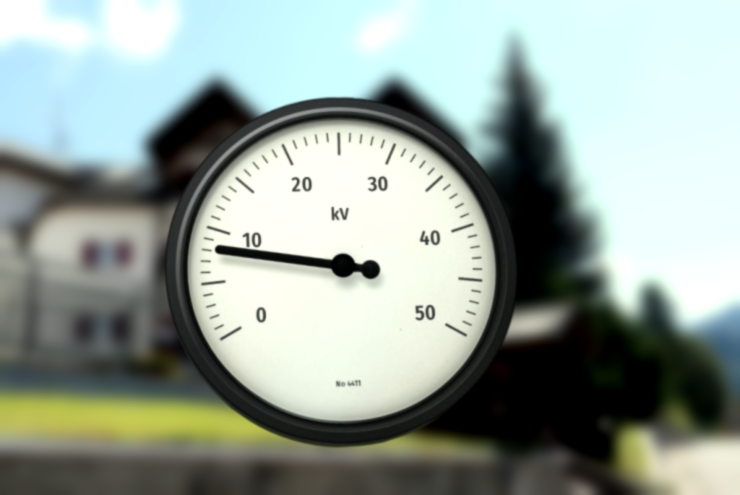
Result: 8kV
